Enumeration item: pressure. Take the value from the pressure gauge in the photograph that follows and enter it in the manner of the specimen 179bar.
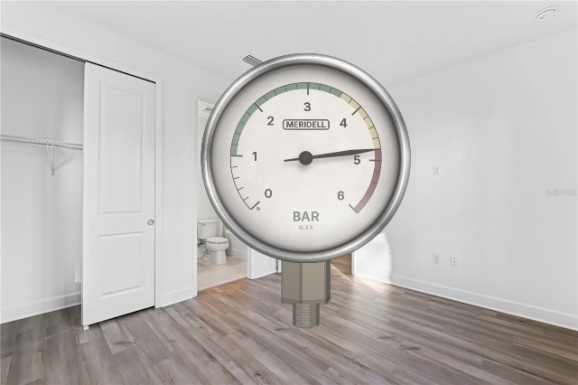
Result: 4.8bar
